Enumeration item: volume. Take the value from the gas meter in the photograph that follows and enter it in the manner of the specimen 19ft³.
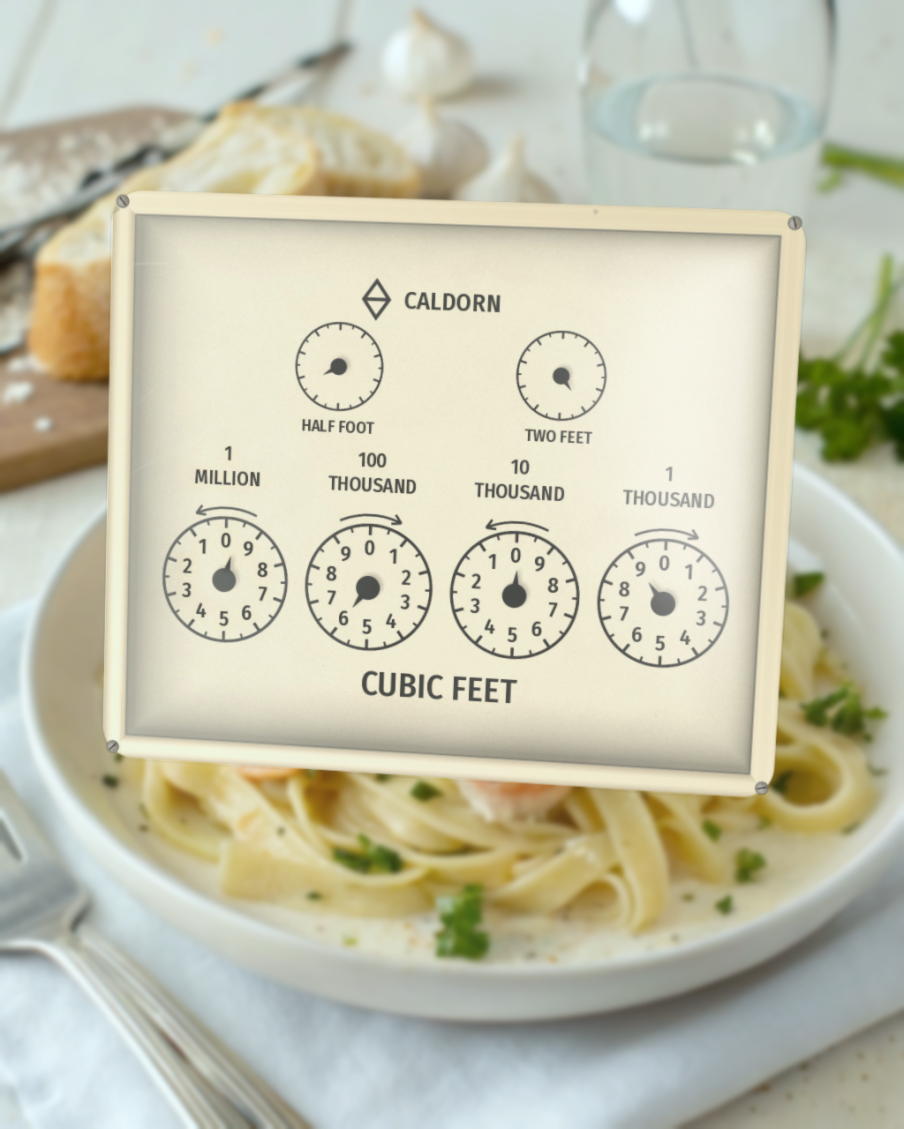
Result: 959900ft³
